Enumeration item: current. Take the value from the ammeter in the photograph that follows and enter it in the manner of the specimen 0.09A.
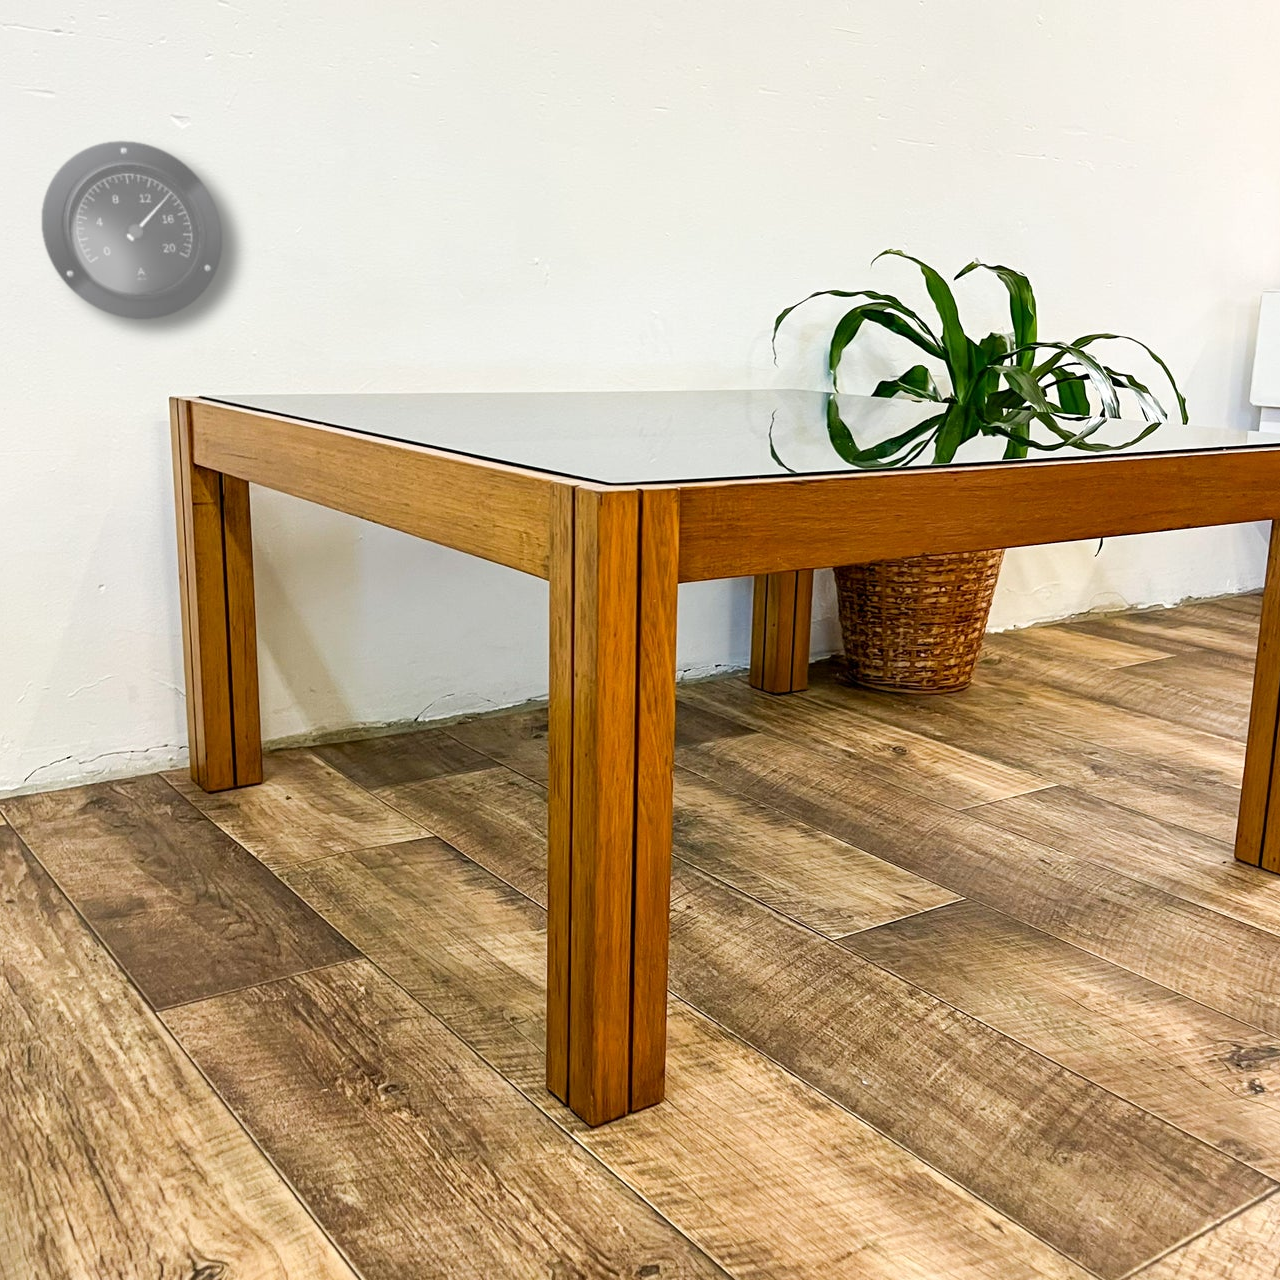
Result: 14A
